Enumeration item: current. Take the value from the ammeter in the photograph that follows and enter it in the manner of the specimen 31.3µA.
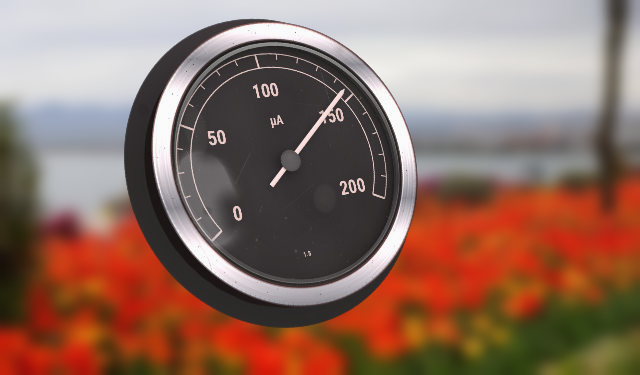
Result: 145µA
